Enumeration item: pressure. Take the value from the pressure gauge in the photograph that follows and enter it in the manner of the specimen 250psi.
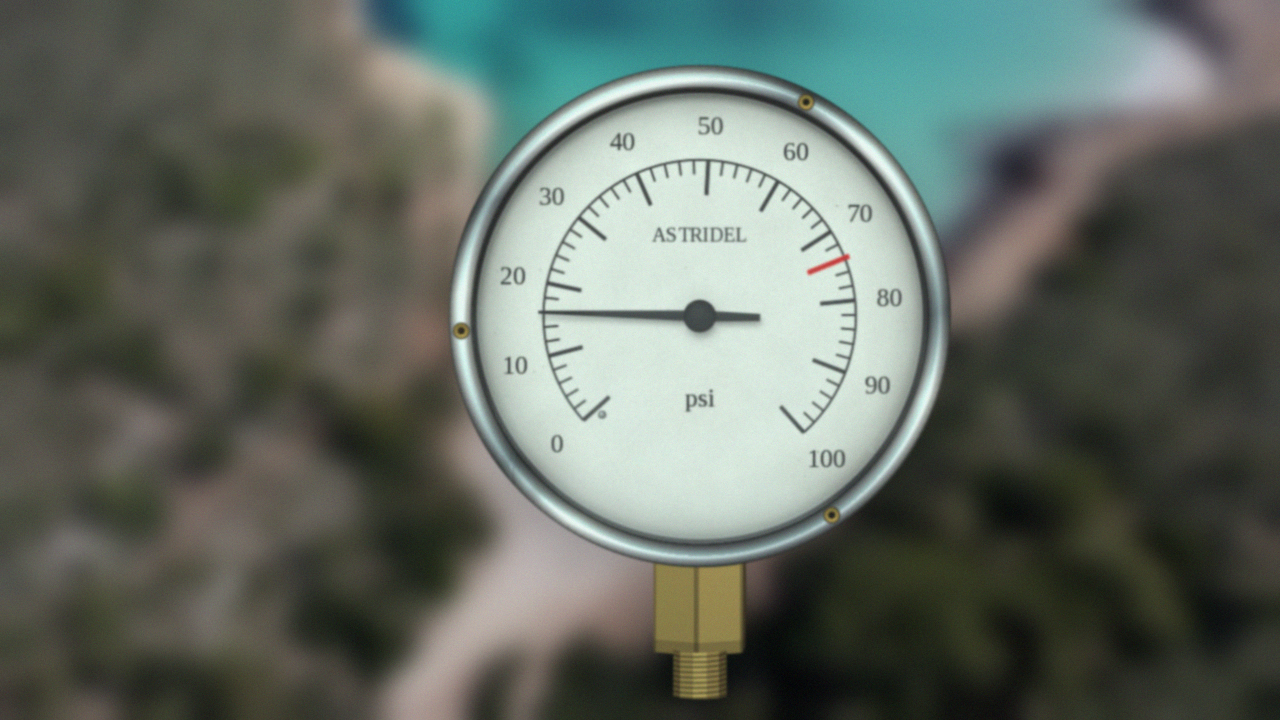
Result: 16psi
